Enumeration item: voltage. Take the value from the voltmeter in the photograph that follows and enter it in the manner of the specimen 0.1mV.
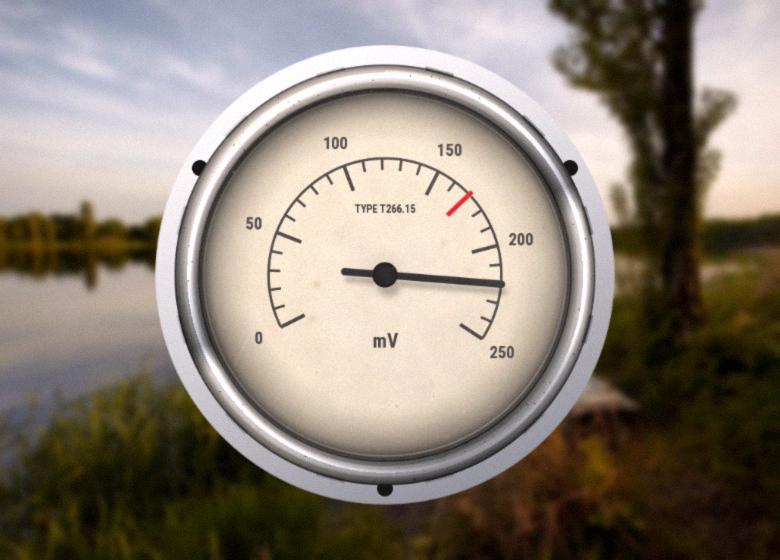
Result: 220mV
